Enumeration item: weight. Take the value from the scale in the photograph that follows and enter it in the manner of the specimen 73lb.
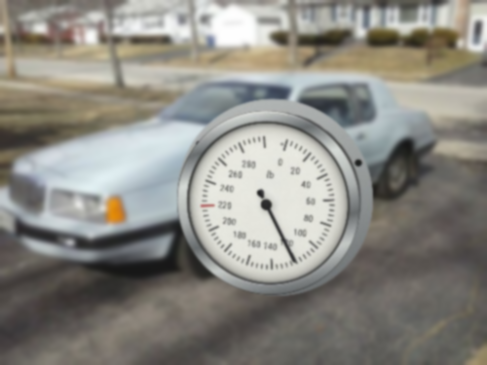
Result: 120lb
